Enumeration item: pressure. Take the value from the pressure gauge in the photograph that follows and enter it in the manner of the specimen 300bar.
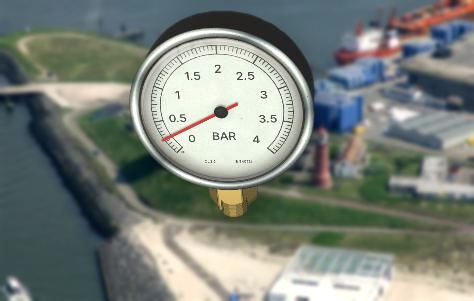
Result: 0.25bar
